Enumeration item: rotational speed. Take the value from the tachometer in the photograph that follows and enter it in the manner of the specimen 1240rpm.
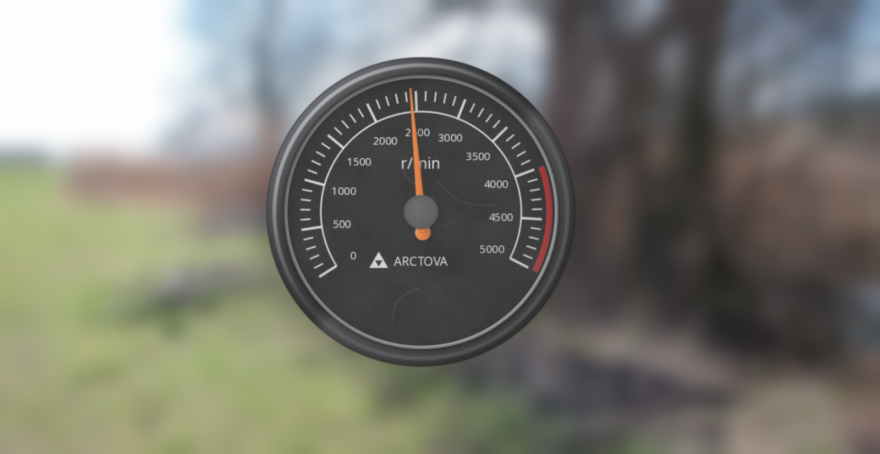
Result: 2450rpm
